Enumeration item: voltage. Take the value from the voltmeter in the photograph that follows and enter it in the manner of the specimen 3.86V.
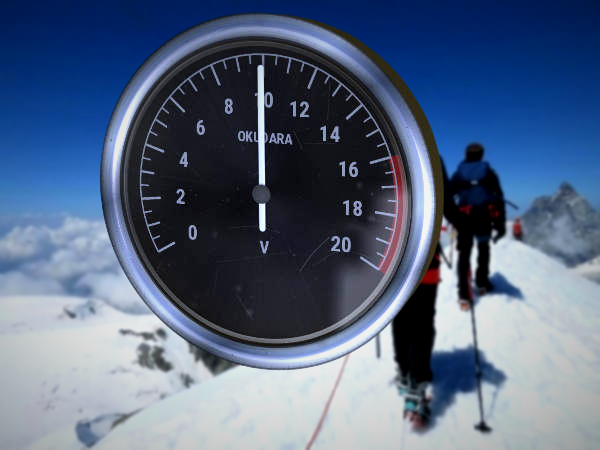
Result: 10V
